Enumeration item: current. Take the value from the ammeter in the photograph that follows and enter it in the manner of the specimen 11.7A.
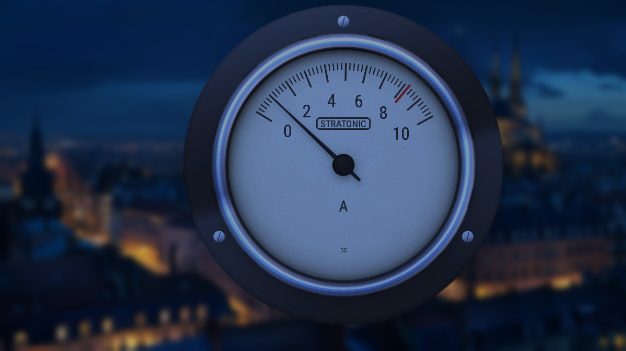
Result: 1A
